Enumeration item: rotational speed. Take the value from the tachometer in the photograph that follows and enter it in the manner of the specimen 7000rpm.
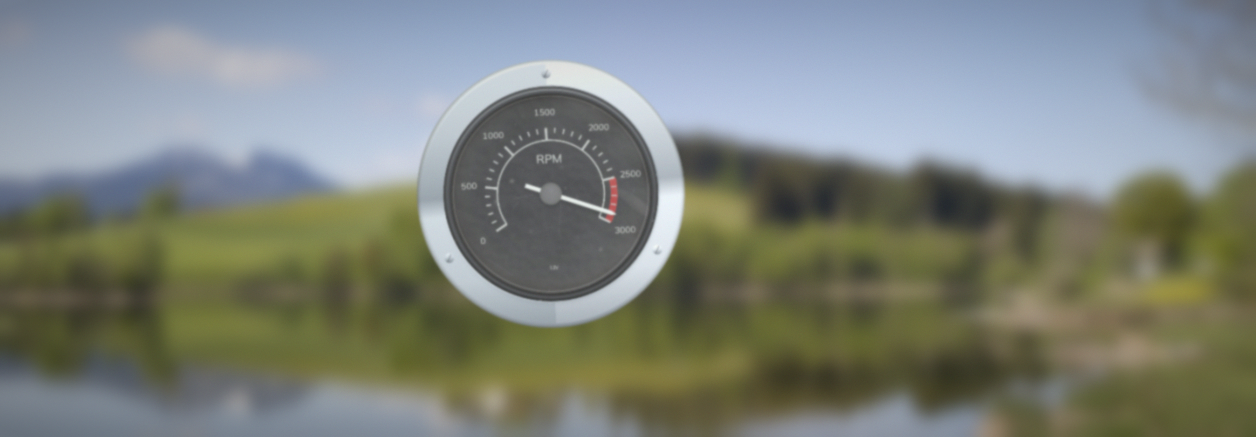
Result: 2900rpm
